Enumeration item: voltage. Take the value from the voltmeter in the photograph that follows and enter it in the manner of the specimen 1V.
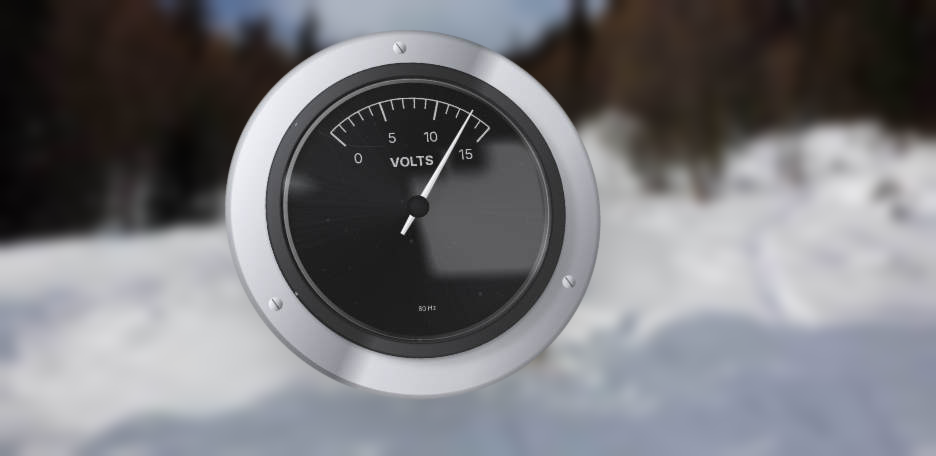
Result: 13V
